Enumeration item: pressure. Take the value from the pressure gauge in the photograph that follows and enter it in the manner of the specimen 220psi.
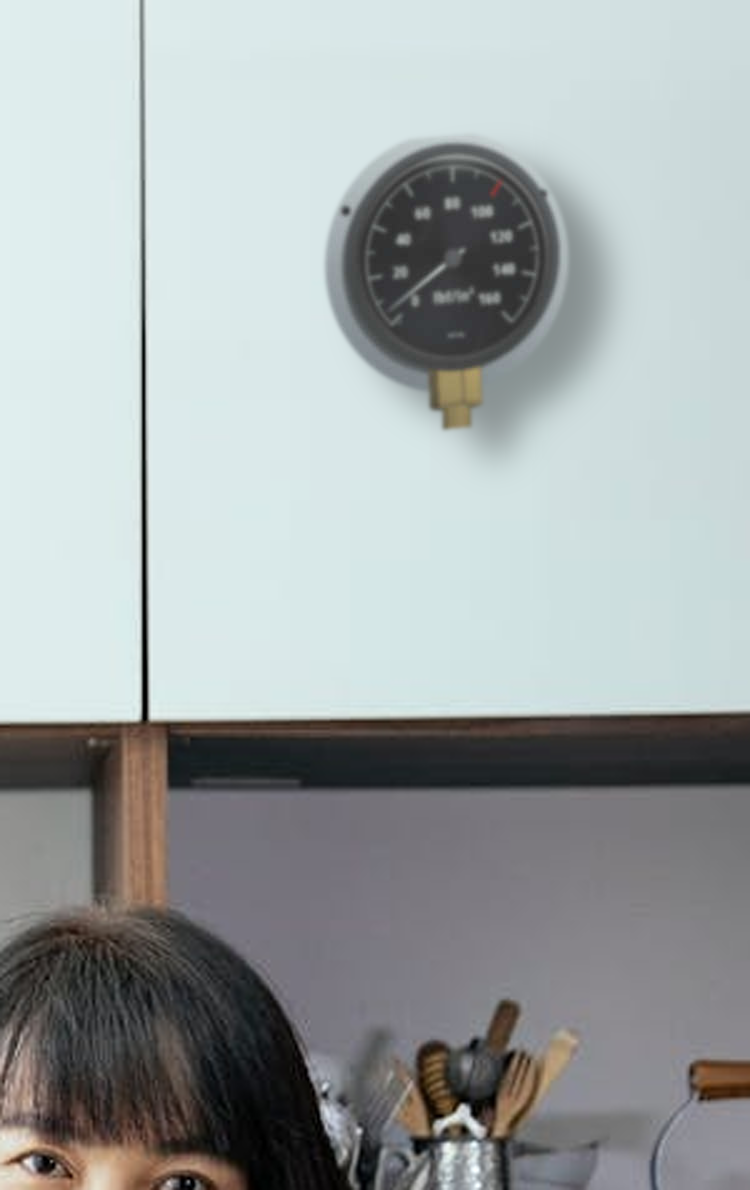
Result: 5psi
